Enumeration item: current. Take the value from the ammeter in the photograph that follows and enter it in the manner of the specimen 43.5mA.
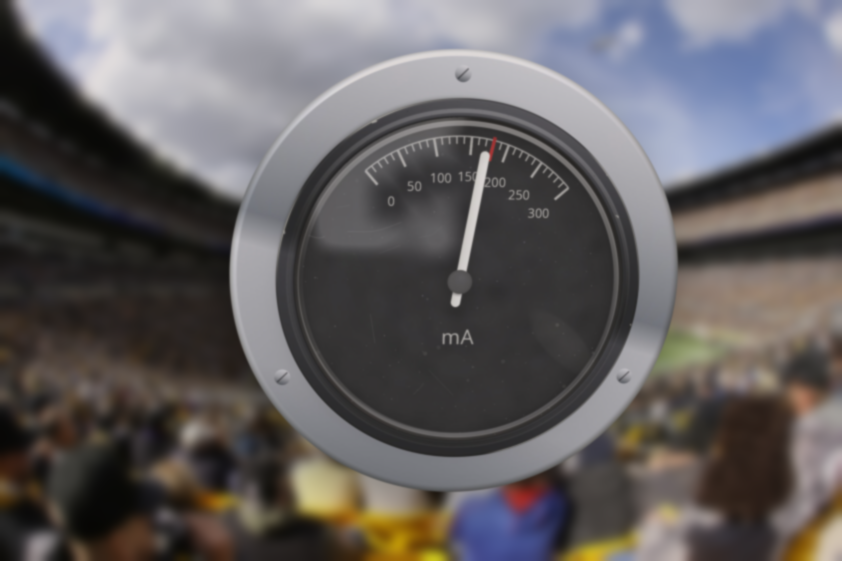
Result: 170mA
